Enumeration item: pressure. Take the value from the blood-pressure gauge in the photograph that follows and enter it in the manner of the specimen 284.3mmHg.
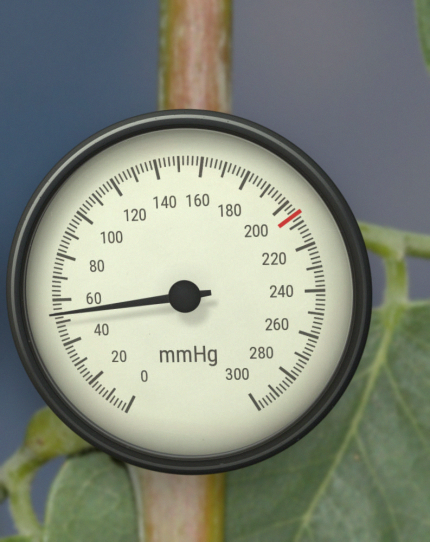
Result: 54mmHg
